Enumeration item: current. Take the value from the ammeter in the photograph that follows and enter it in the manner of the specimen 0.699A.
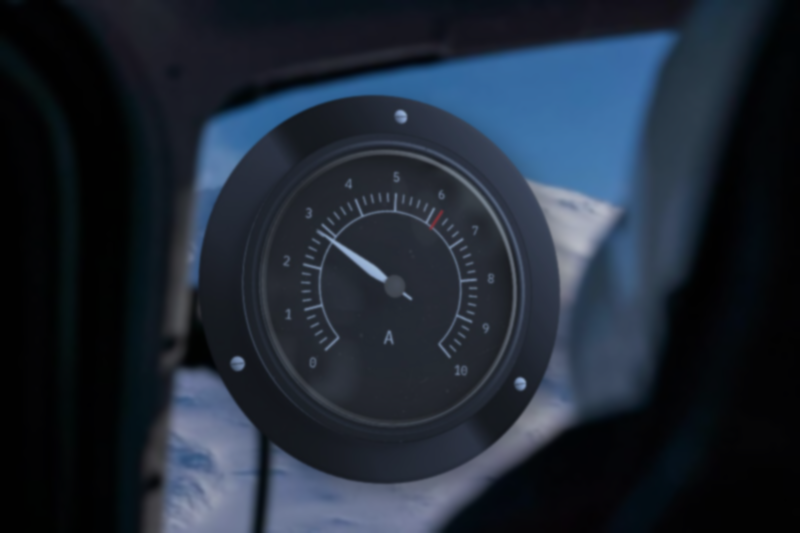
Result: 2.8A
